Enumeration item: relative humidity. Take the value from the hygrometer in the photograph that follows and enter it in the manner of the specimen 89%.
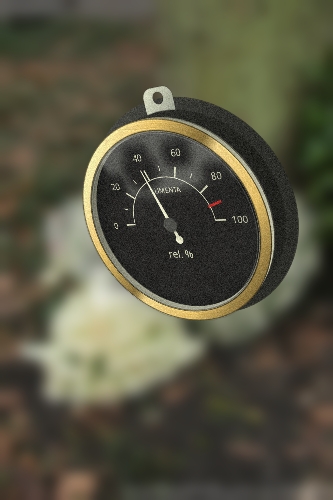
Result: 40%
